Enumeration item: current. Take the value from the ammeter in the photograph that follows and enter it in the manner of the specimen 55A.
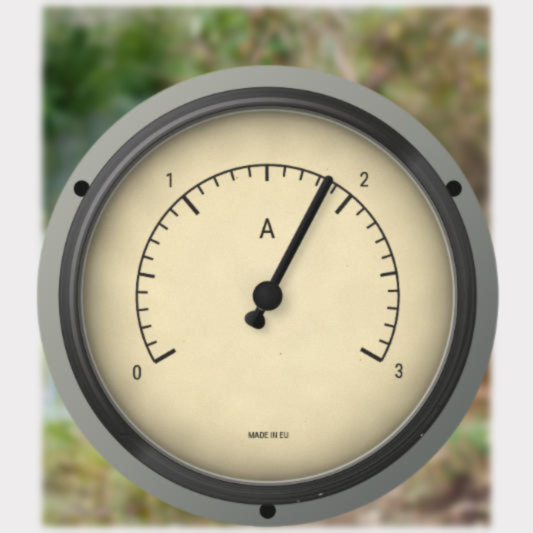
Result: 1.85A
